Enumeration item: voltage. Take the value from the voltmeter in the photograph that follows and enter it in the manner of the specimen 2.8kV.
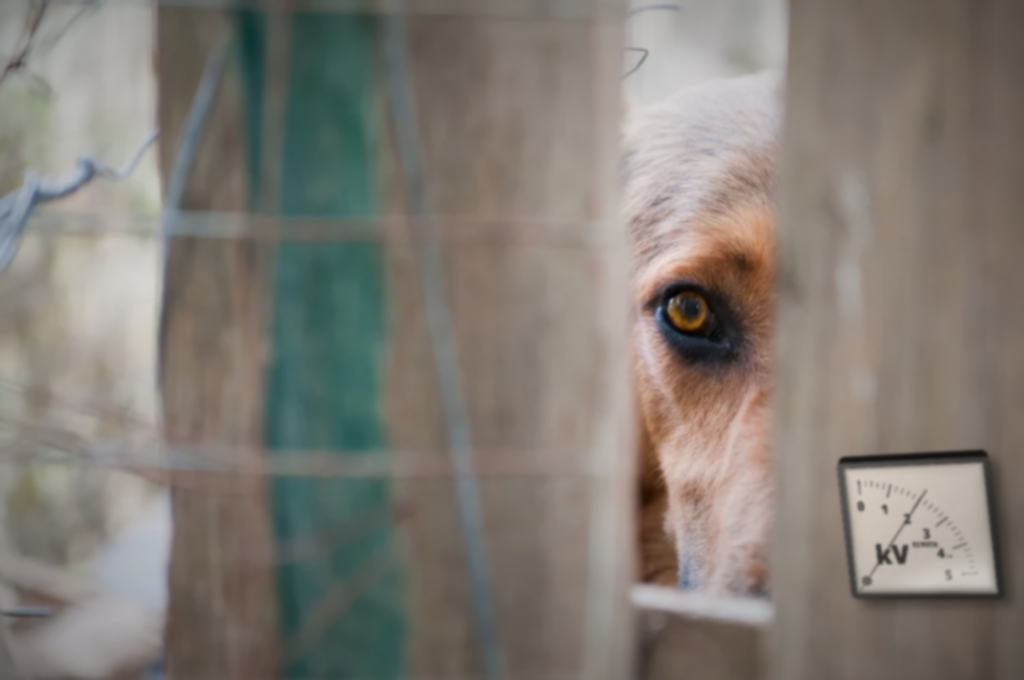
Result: 2kV
